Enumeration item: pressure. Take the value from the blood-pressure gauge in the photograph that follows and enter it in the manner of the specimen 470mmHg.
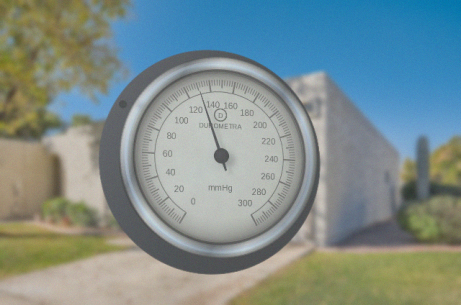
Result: 130mmHg
